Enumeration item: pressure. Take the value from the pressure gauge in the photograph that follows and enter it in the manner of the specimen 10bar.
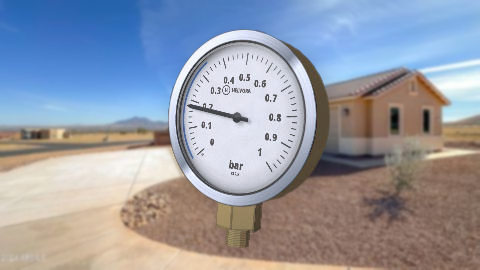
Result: 0.18bar
